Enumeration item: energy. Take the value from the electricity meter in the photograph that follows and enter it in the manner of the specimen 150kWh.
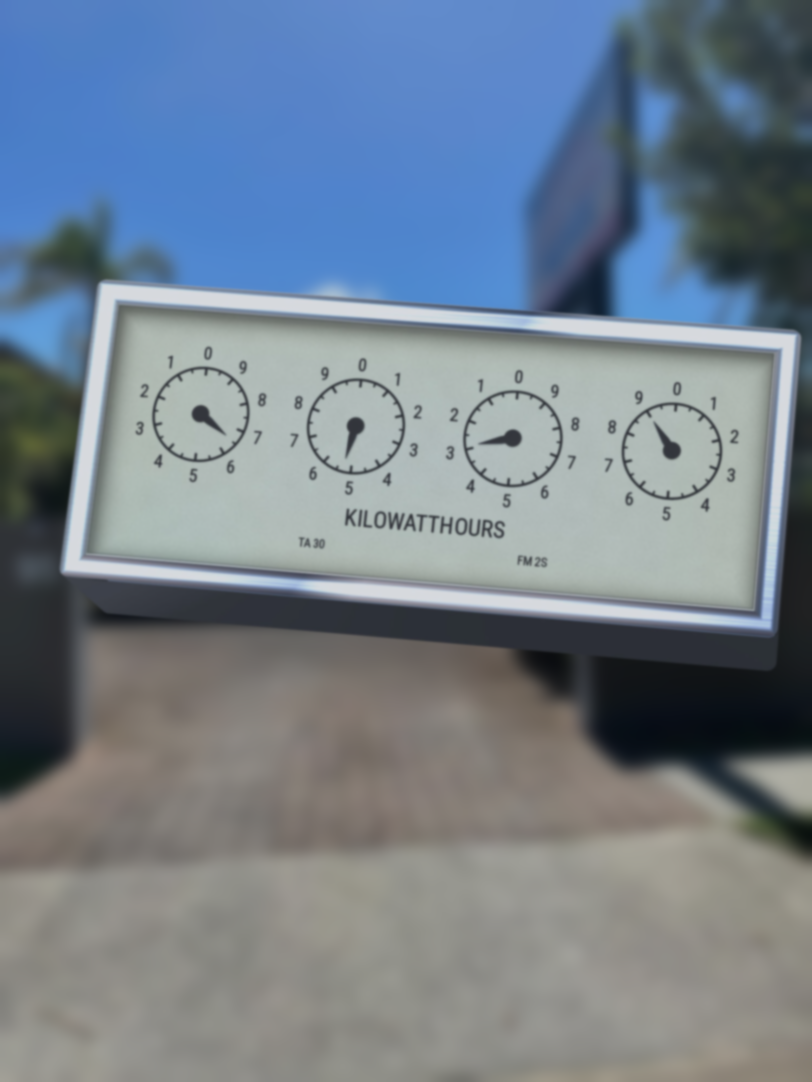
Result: 6529kWh
